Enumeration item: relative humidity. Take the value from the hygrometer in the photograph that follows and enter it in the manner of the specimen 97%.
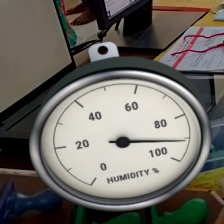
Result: 90%
